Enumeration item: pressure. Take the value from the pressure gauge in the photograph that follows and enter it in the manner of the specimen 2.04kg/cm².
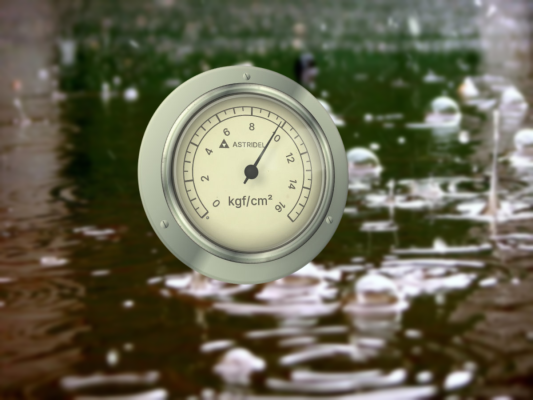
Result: 9.75kg/cm²
